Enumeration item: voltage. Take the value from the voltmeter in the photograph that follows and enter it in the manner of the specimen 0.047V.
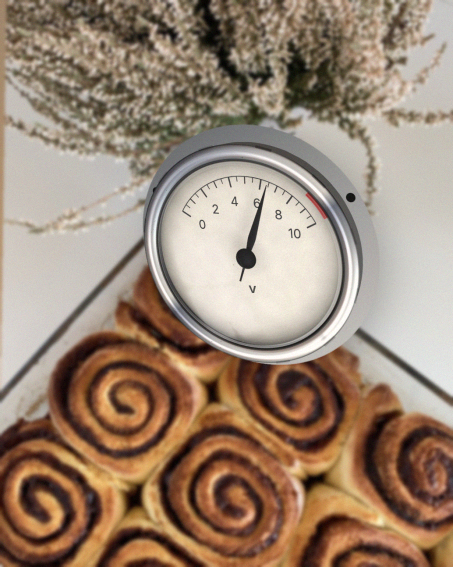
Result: 6.5V
